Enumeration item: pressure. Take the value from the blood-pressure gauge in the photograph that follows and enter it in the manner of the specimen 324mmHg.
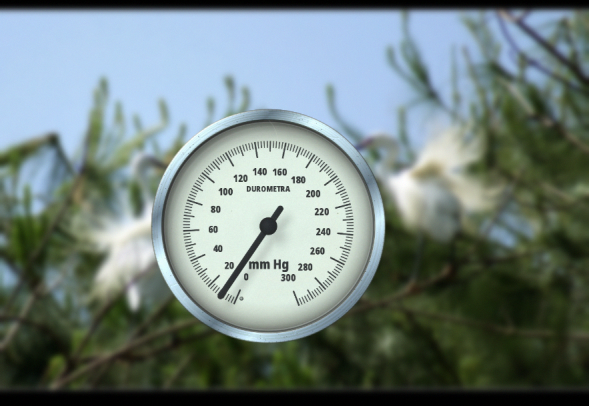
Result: 10mmHg
